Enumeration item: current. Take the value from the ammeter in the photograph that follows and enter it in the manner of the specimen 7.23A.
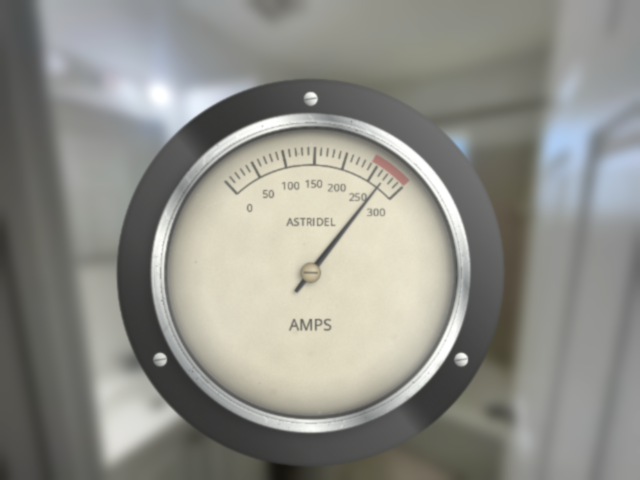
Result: 270A
